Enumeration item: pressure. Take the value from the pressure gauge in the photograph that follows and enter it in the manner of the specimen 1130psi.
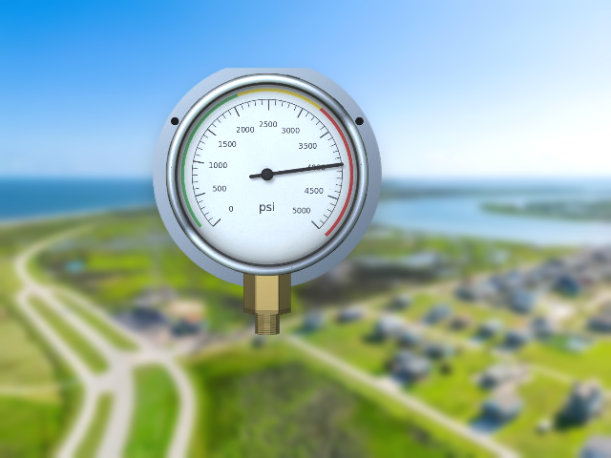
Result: 4000psi
